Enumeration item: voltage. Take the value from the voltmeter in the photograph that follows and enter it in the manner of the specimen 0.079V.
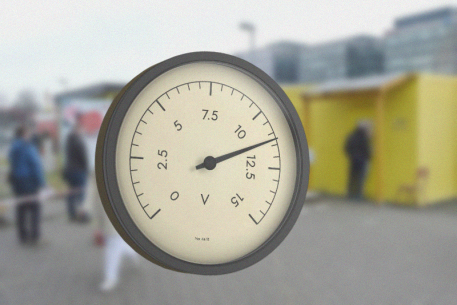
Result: 11.25V
